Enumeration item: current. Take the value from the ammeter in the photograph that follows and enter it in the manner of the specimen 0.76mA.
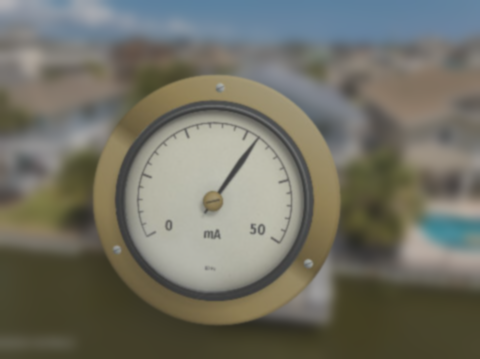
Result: 32mA
